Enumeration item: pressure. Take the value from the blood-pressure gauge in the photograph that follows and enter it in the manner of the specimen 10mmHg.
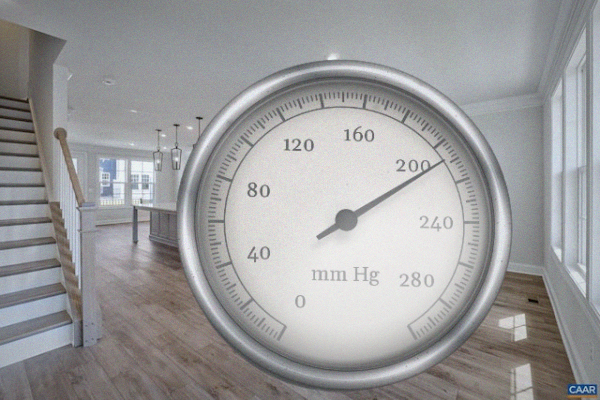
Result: 208mmHg
